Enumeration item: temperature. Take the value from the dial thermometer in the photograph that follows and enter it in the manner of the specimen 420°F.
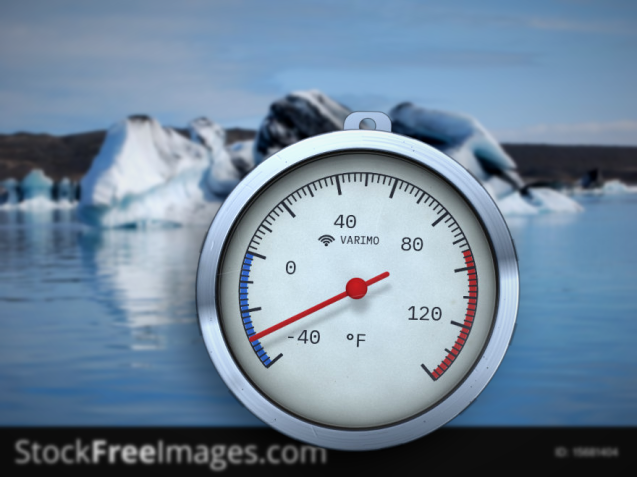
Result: -30°F
